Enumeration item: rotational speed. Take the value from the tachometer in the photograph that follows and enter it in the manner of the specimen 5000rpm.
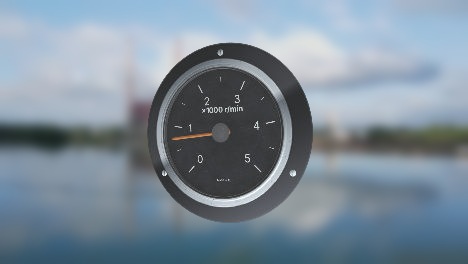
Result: 750rpm
